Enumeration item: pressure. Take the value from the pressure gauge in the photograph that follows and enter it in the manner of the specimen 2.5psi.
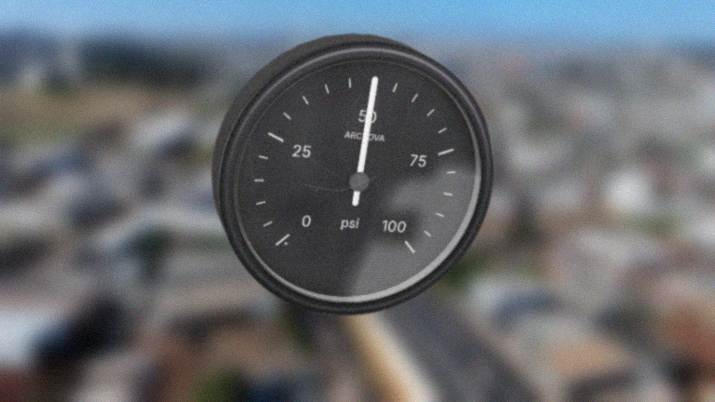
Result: 50psi
